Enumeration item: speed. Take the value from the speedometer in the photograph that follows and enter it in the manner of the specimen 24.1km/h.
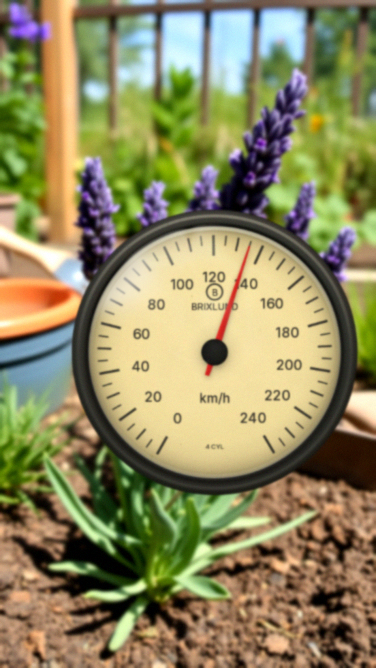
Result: 135km/h
